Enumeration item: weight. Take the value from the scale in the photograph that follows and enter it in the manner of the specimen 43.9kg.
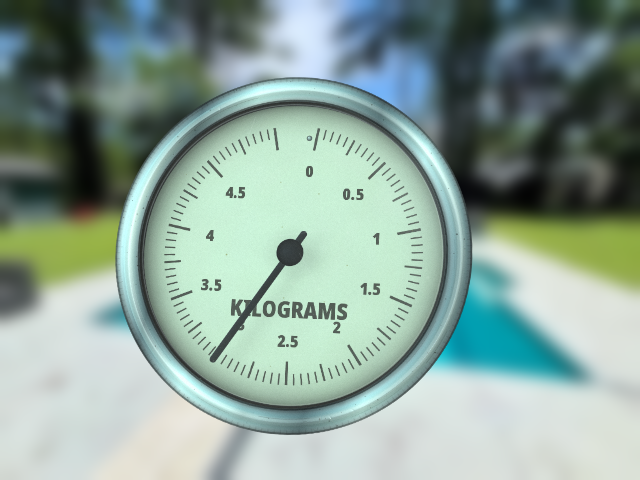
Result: 3kg
